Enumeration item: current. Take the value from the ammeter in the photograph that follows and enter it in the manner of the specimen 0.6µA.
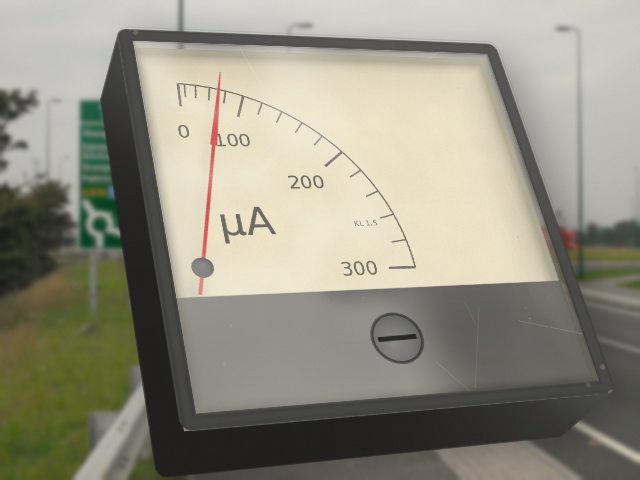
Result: 70µA
